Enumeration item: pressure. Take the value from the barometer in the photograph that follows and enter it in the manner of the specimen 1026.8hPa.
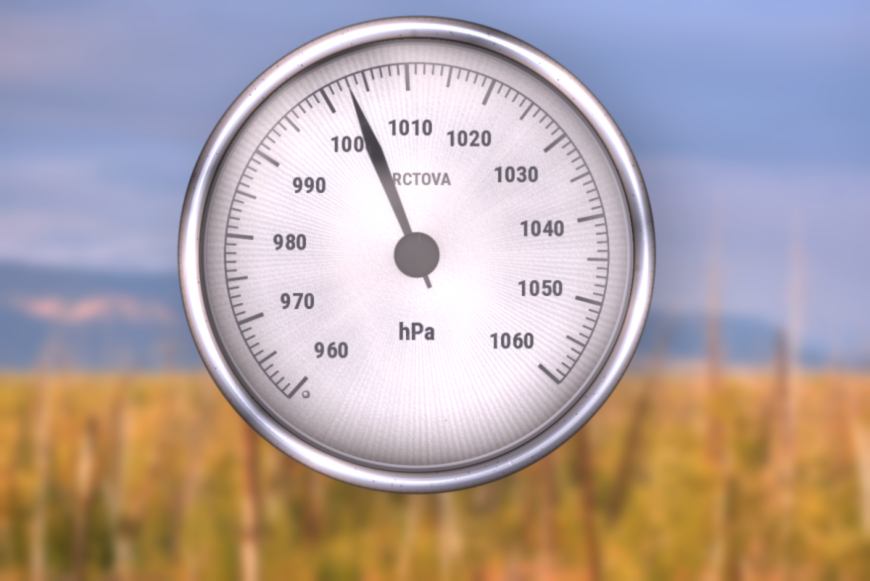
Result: 1003hPa
